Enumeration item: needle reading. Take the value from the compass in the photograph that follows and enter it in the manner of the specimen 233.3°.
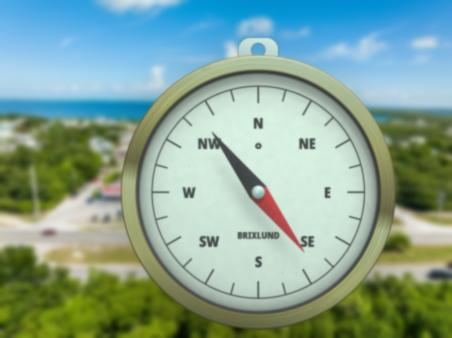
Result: 142.5°
